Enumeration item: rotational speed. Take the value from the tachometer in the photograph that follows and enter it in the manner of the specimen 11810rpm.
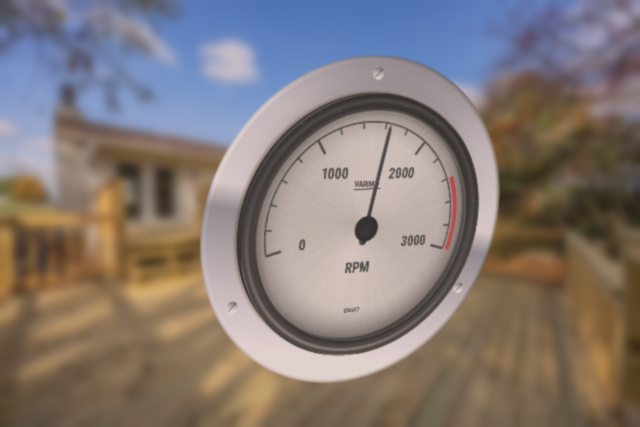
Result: 1600rpm
